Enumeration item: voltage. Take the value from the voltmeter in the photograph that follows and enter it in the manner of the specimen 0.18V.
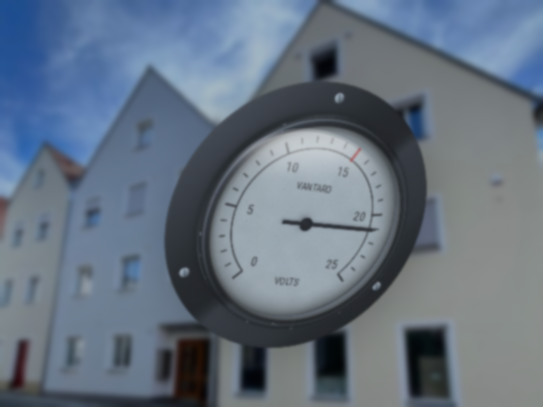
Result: 21V
